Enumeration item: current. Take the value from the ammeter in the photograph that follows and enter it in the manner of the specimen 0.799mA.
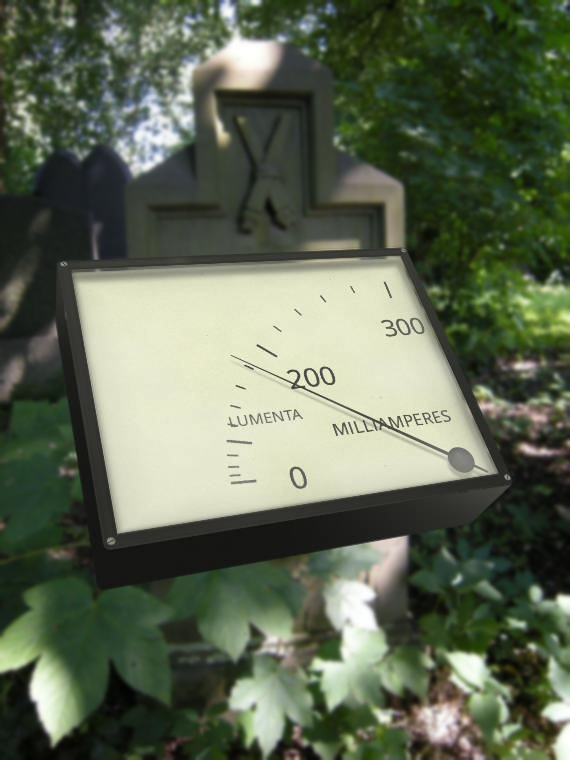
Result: 180mA
